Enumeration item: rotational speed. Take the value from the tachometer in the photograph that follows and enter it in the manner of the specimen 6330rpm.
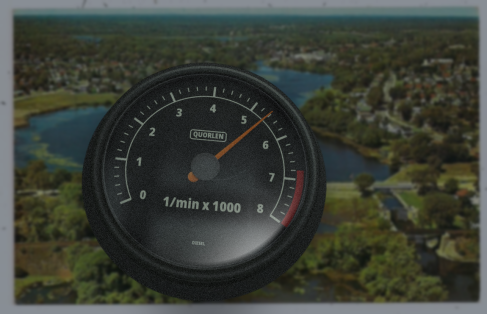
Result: 5400rpm
